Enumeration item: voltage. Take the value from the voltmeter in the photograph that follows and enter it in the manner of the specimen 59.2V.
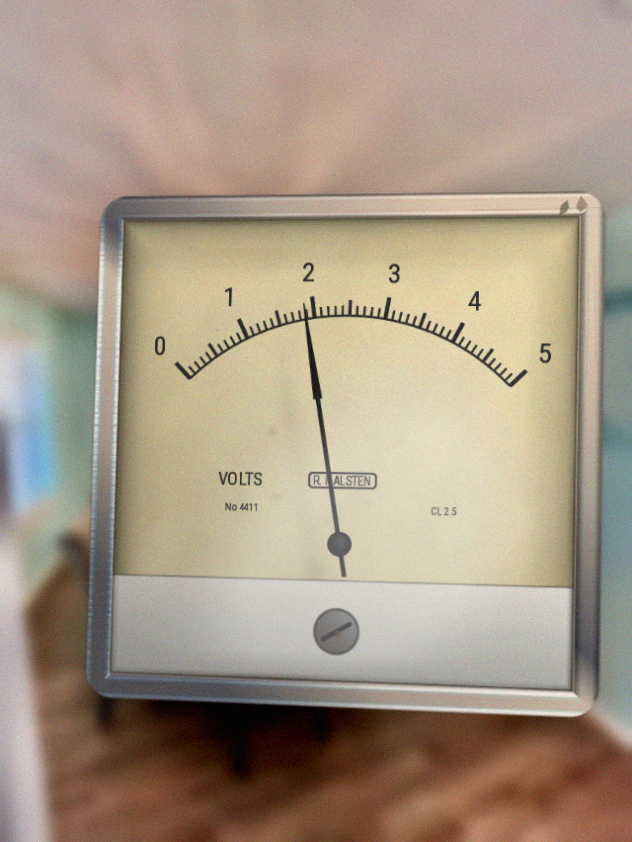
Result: 1.9V
